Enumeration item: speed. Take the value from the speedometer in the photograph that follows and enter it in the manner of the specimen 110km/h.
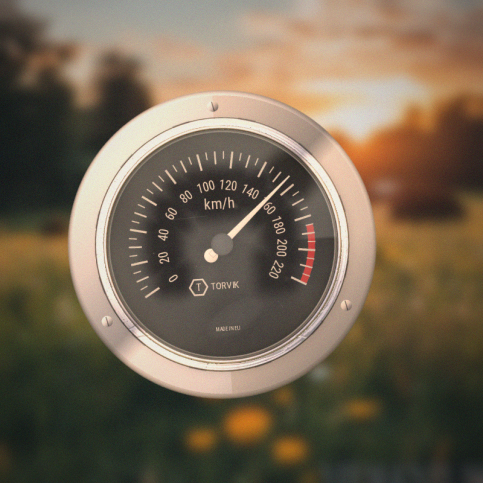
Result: 155km/h
